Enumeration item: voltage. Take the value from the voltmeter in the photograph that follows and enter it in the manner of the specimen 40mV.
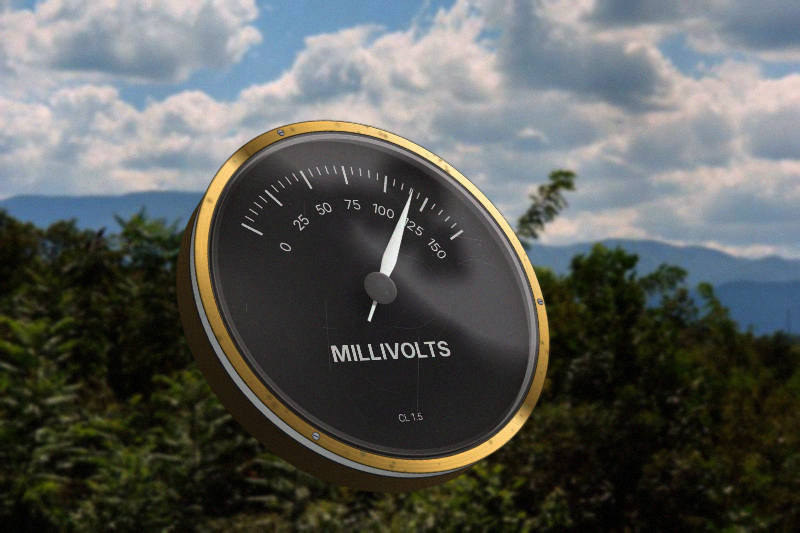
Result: 115mV
